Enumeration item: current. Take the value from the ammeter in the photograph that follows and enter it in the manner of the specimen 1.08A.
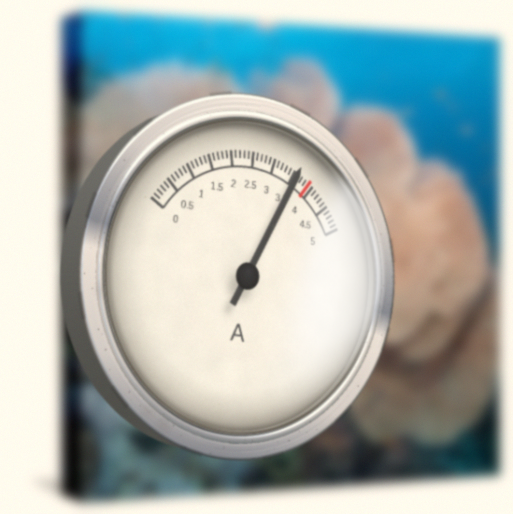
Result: 3.5A
